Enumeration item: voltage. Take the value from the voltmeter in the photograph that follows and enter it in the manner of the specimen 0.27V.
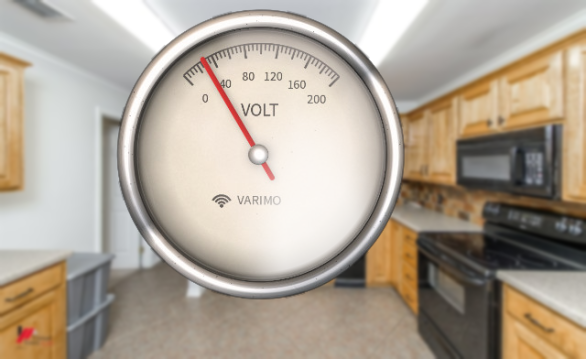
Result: 30V
